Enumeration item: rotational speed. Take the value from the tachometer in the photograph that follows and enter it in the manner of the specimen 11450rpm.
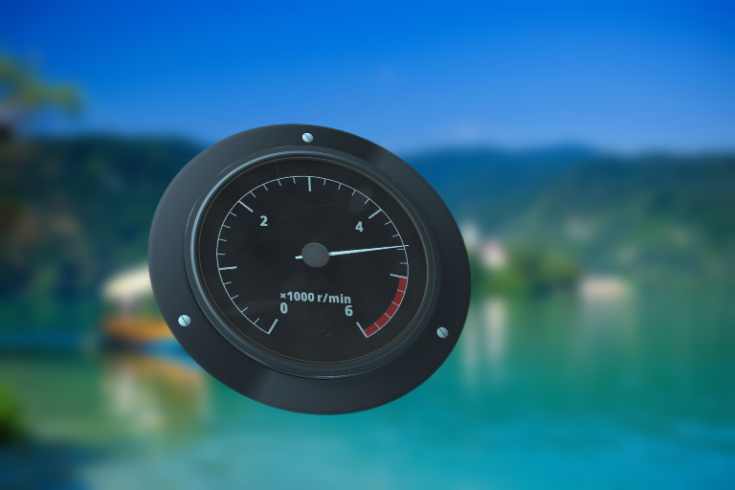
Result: 4600rpm
